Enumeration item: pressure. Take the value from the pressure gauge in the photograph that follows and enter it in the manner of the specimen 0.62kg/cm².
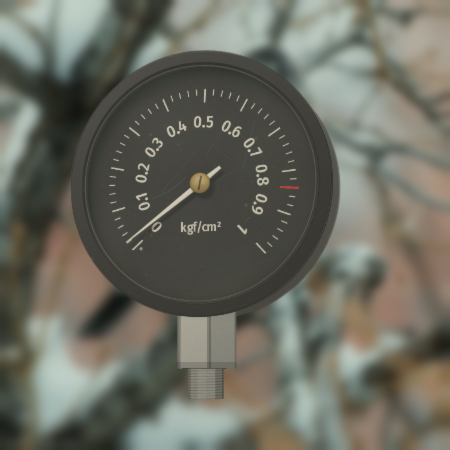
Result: 0.02kg/cm²
